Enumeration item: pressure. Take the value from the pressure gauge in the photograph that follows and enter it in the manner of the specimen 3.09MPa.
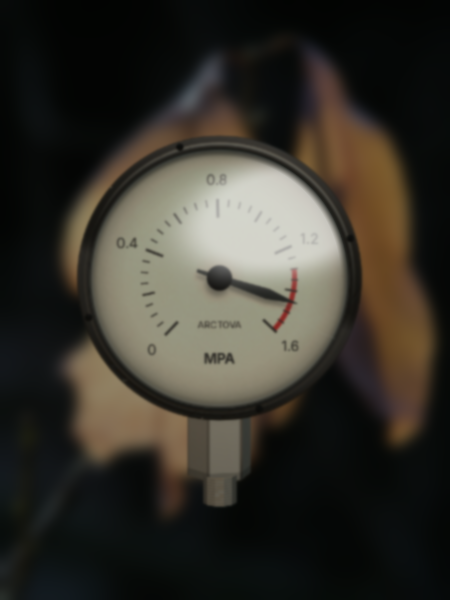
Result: 1.45MPa
